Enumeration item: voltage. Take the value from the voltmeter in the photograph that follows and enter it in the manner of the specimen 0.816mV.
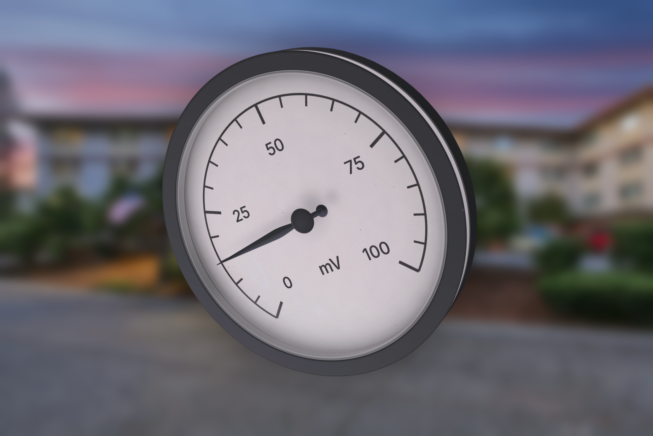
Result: 15mV
